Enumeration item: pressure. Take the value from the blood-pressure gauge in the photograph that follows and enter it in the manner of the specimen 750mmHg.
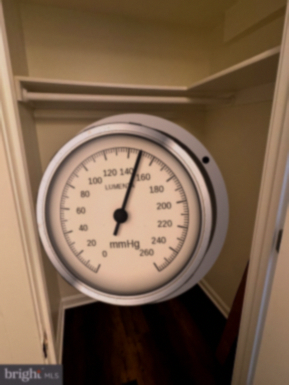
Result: 150mmHg
